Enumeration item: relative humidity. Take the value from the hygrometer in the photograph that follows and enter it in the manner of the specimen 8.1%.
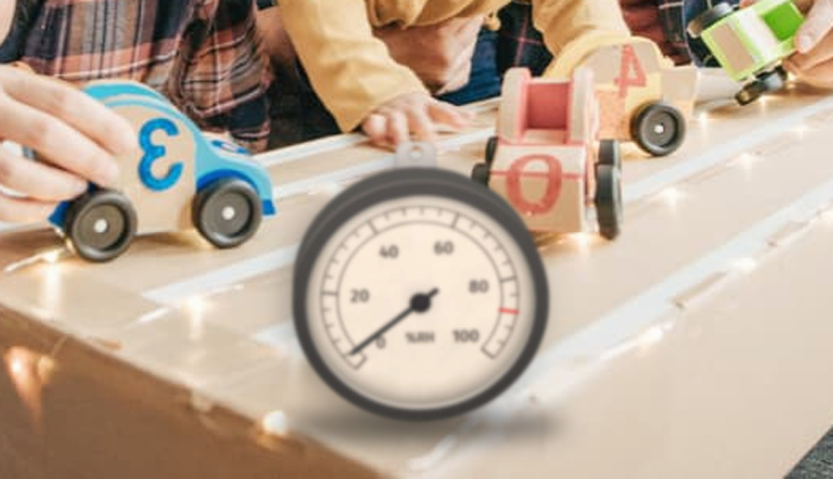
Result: 4%
